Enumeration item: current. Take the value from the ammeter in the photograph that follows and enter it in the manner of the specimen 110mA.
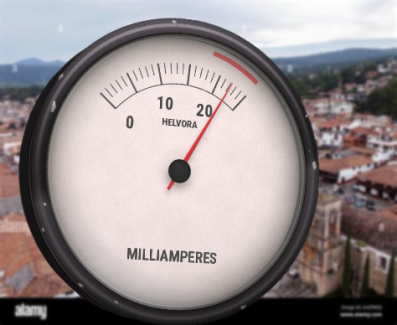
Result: 22mA
